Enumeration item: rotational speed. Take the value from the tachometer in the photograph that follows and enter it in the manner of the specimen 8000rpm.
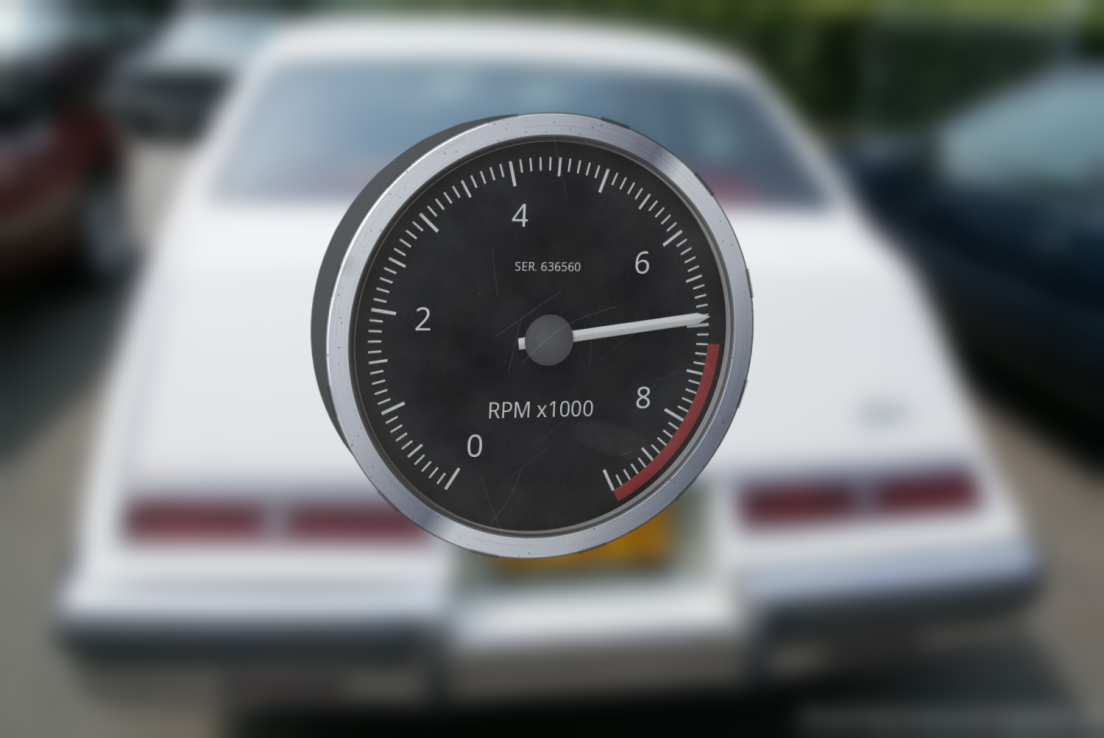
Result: 6900rpm
